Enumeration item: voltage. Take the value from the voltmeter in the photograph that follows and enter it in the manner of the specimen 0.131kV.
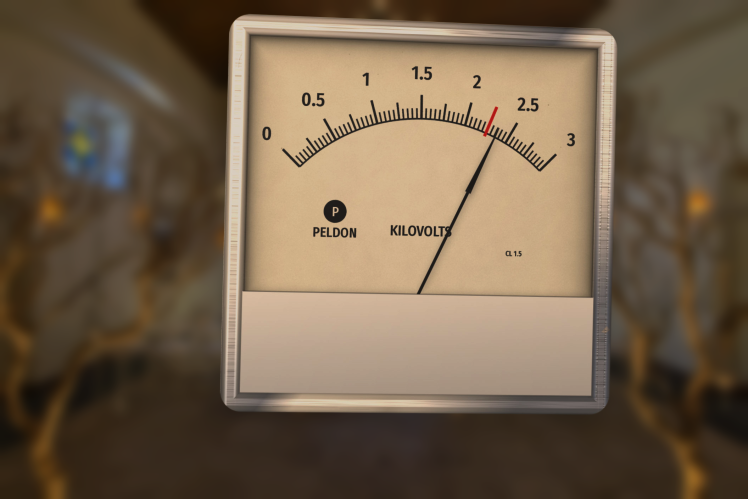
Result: 2.35kV
